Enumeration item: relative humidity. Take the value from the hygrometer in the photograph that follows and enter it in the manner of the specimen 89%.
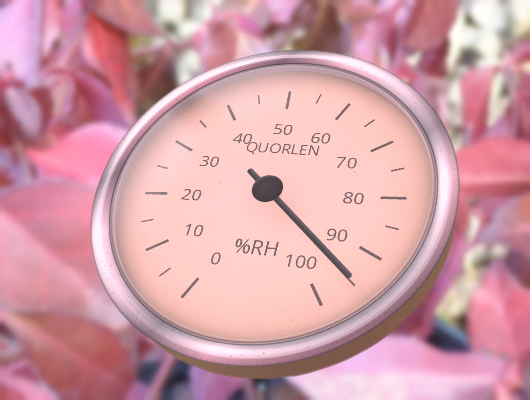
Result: 95%
